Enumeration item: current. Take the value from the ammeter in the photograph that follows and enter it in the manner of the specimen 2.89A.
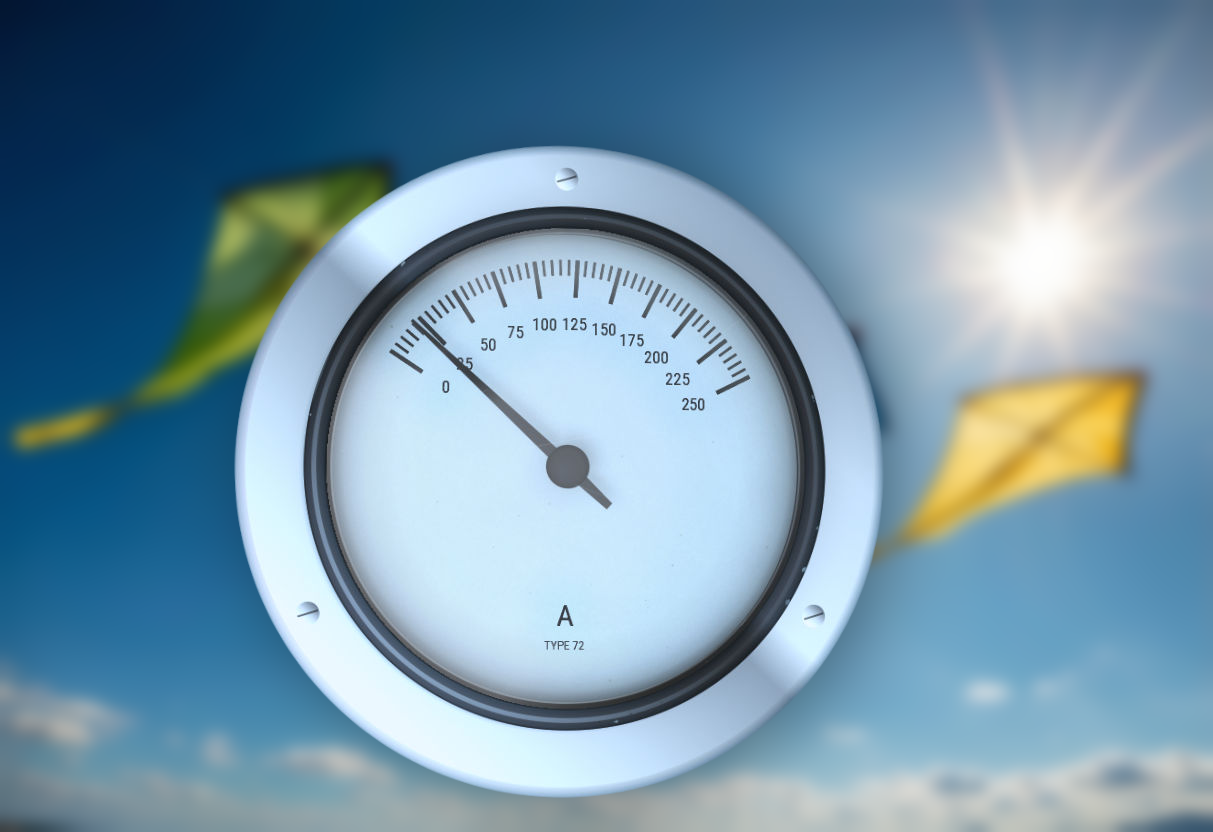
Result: 20A
